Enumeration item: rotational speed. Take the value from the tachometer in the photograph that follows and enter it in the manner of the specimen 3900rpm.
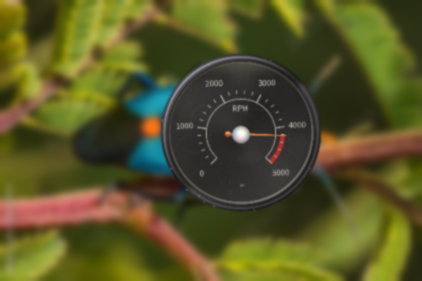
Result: 4200rpm
